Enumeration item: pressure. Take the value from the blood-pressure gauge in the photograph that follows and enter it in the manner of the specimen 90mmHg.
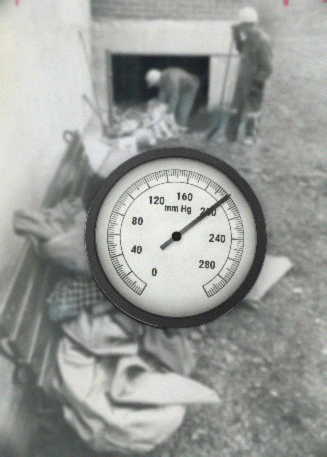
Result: 200mmHg
